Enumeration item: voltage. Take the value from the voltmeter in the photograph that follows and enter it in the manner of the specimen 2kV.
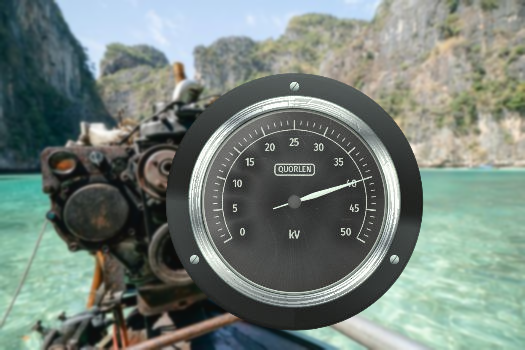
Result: 40kV
